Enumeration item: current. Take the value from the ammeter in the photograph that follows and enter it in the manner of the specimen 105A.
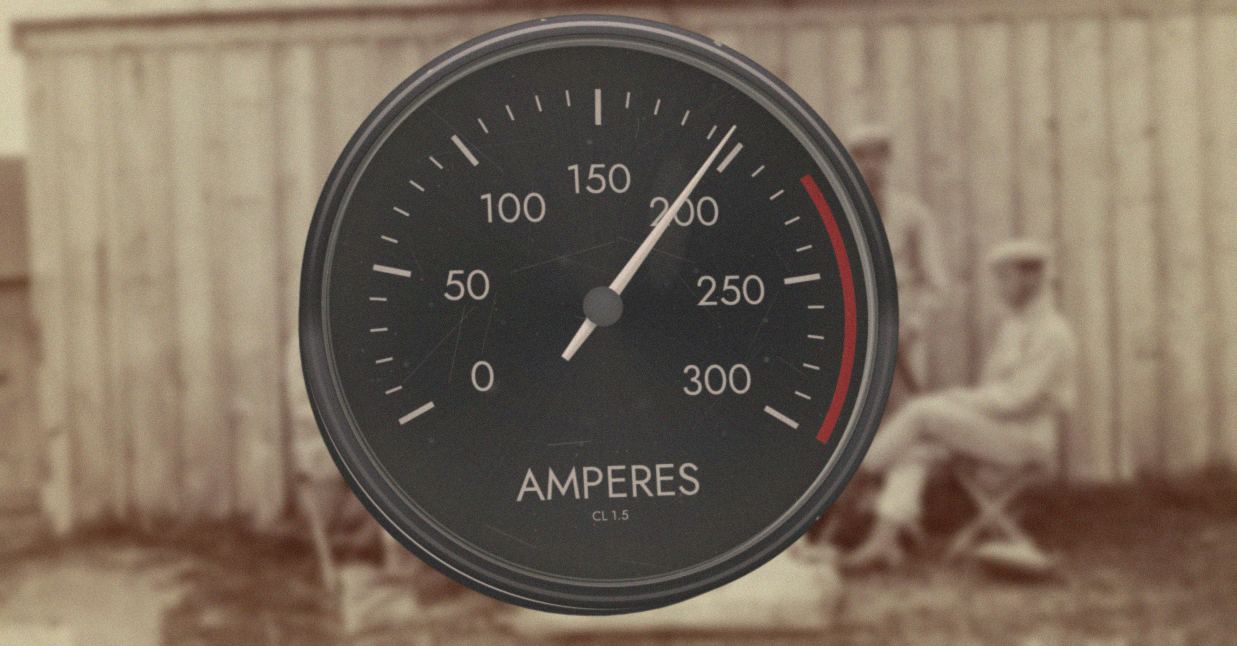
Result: 195A
